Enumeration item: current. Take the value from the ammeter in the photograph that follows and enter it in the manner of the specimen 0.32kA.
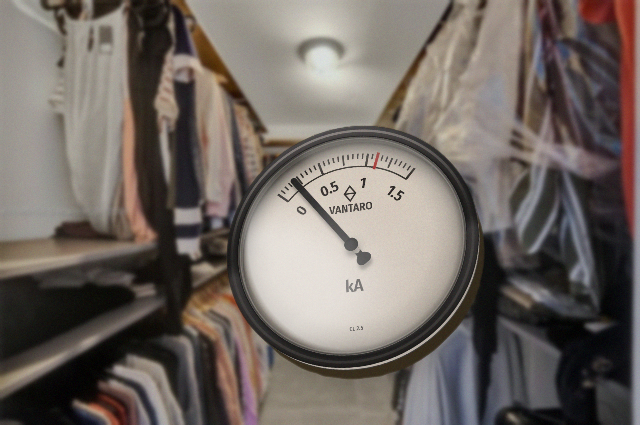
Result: 0.2kA
